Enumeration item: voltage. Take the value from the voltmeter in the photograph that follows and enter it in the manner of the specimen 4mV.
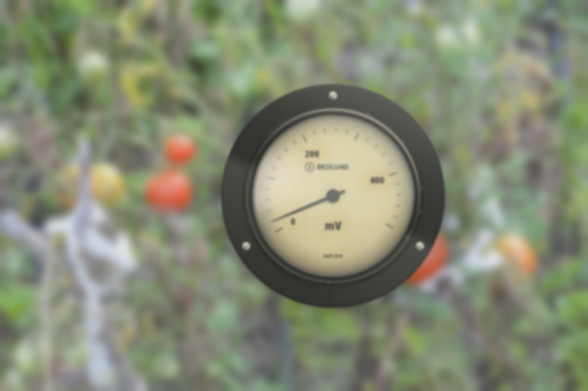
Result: 20mV
